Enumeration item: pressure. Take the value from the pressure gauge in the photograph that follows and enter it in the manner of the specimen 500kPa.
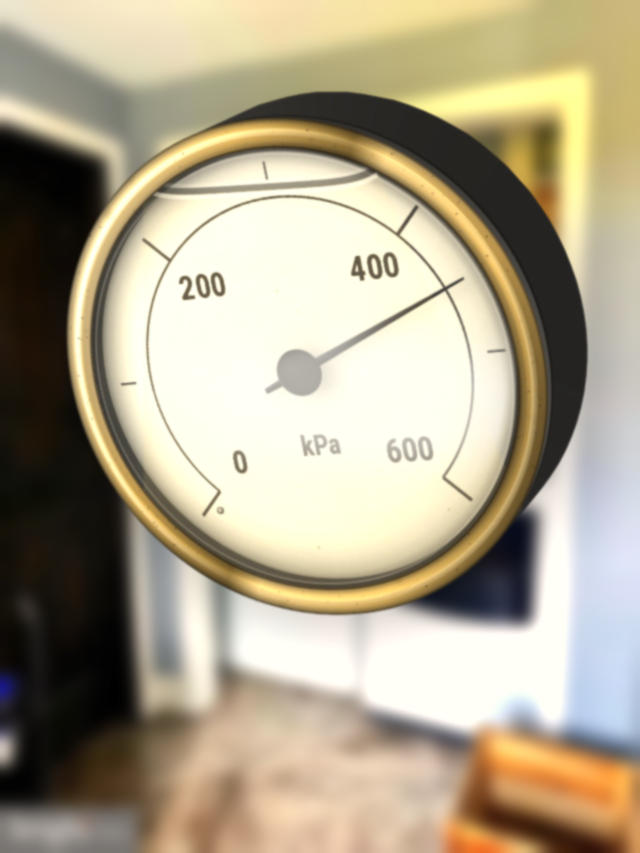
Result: 450kPa
